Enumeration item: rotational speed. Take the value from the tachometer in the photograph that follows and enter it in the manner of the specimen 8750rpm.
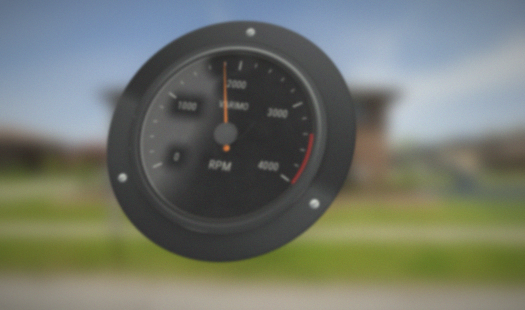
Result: 1800rpm
